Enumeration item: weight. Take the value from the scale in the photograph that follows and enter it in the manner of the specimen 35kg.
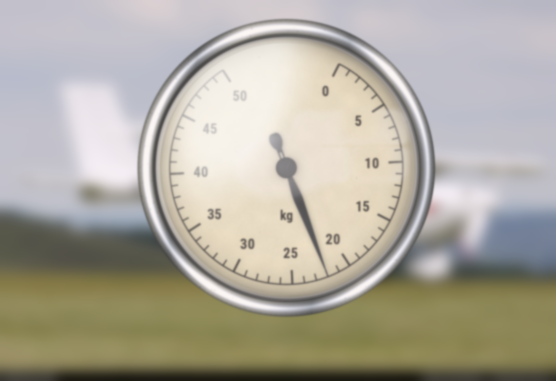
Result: 22kg
